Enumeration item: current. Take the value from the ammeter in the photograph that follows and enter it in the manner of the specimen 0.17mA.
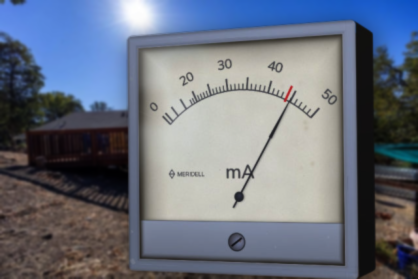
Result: 45mA
